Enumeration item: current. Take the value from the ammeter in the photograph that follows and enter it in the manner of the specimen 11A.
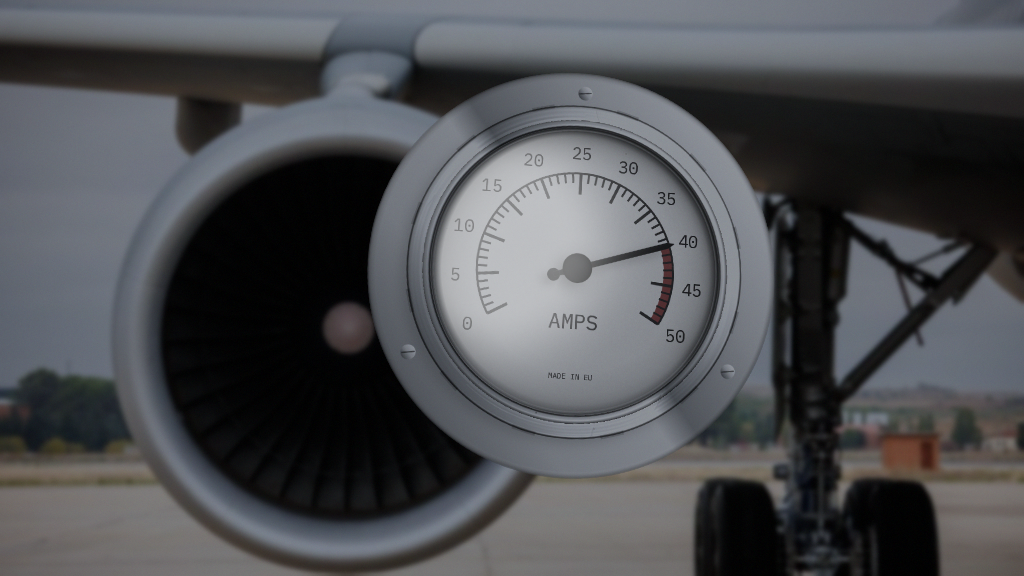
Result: 40A
